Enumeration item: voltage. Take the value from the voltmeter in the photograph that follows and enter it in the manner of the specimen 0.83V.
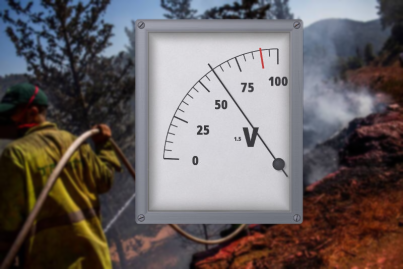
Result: 60V
